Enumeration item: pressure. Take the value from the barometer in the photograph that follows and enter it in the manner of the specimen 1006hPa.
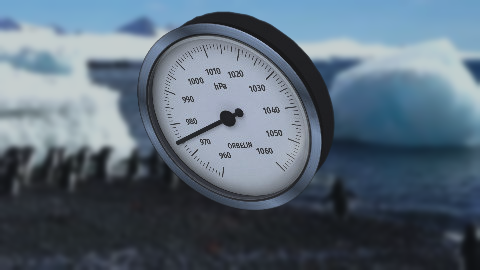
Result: 975hPa
